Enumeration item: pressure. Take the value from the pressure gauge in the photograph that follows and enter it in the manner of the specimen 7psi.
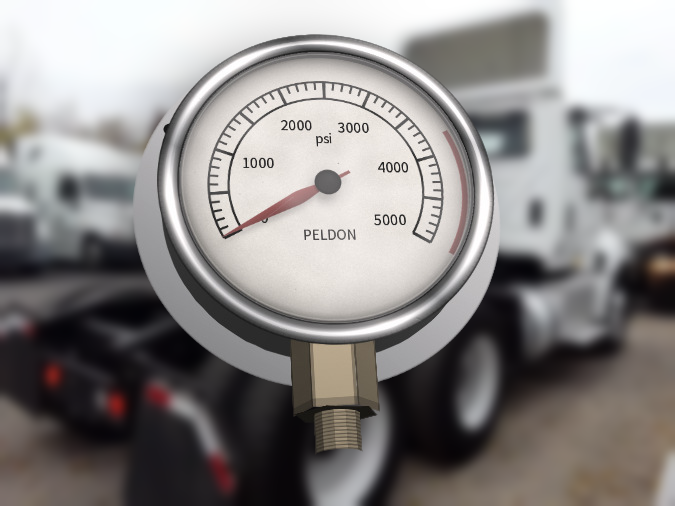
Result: 0psi
